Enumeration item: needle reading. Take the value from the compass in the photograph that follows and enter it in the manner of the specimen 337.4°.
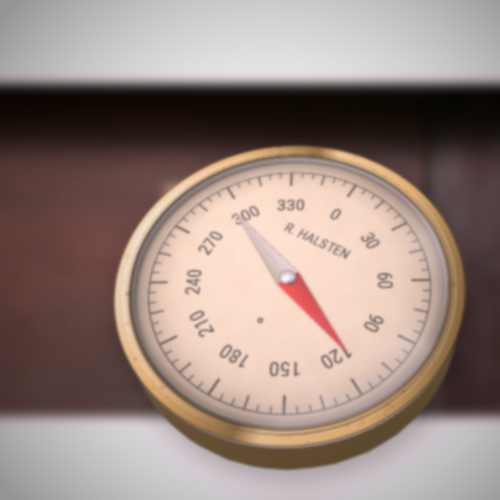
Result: 115°
